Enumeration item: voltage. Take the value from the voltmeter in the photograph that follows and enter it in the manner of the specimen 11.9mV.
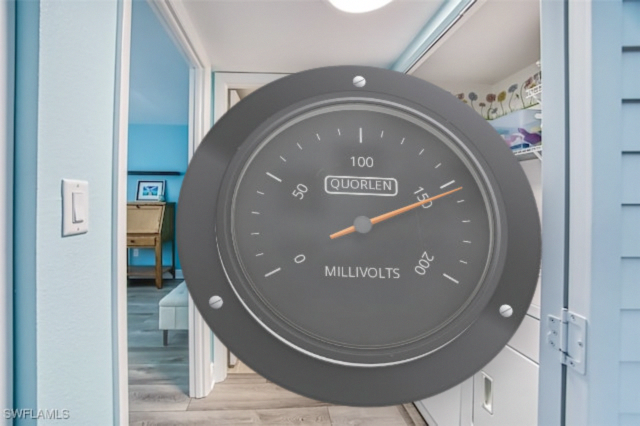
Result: 155mV
